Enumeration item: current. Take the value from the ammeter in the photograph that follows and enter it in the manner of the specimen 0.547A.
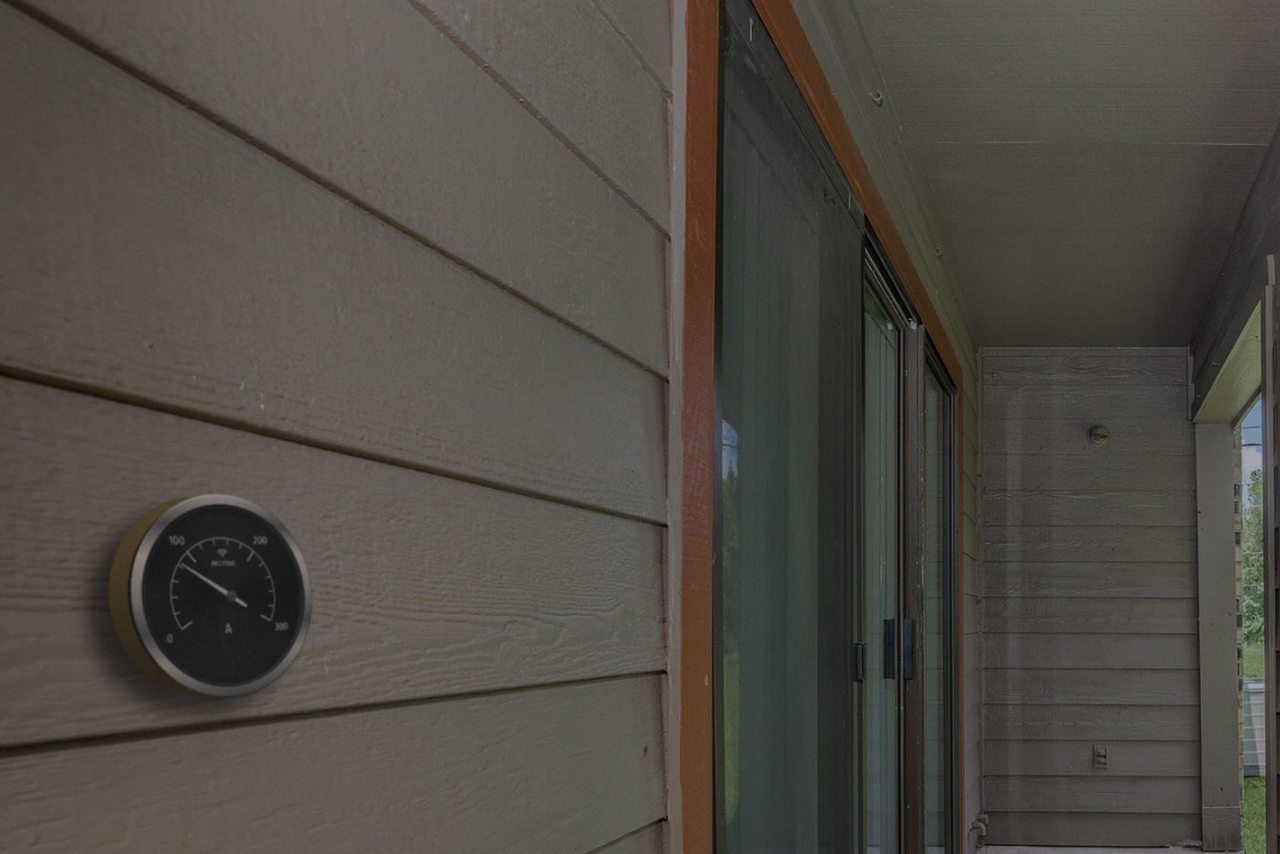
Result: 80A
